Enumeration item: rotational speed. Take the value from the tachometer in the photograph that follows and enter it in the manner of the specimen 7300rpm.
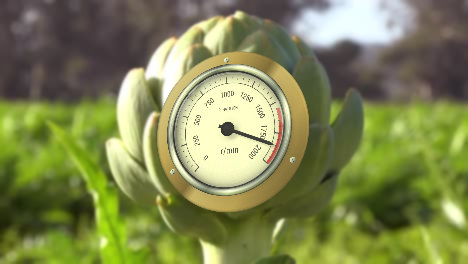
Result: 1850rpm
